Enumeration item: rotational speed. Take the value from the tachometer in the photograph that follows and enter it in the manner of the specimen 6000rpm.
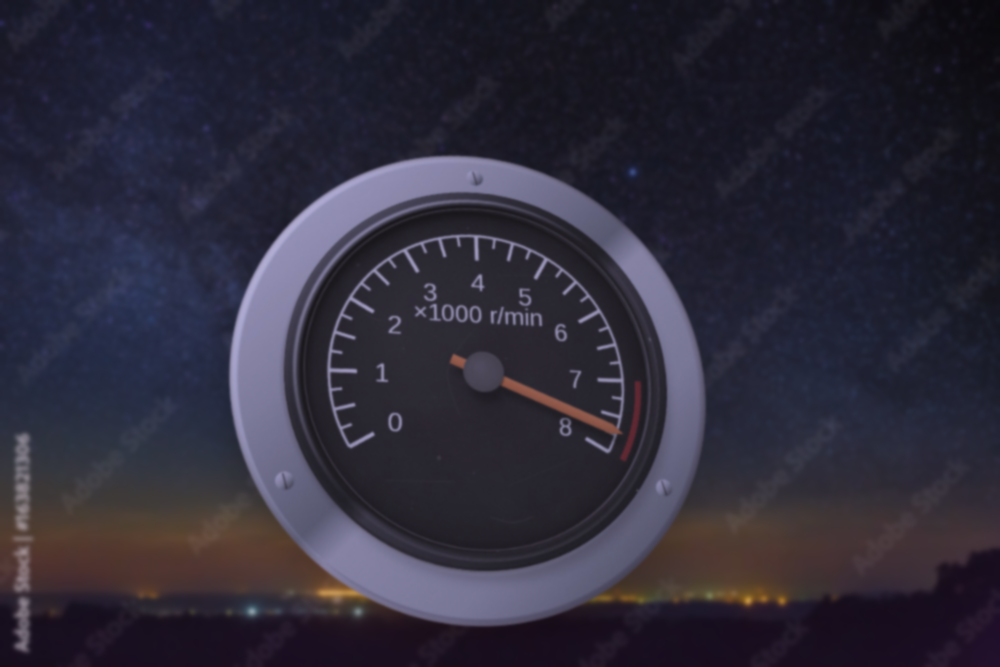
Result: 7750rpm
